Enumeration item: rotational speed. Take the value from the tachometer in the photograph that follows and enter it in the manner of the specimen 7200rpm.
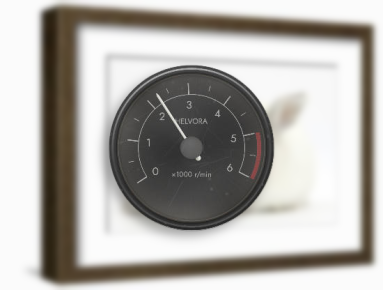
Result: 2250rpm
